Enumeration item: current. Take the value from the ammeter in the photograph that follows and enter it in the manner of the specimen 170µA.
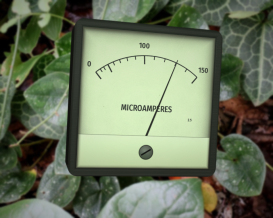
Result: 130µA
